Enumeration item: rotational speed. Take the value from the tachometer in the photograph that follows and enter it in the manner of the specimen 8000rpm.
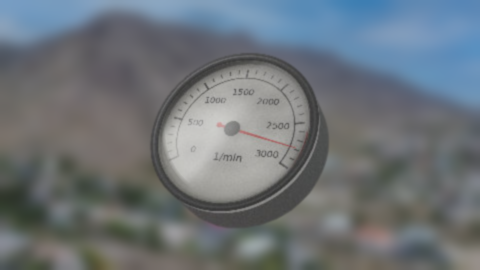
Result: 2800rpm
